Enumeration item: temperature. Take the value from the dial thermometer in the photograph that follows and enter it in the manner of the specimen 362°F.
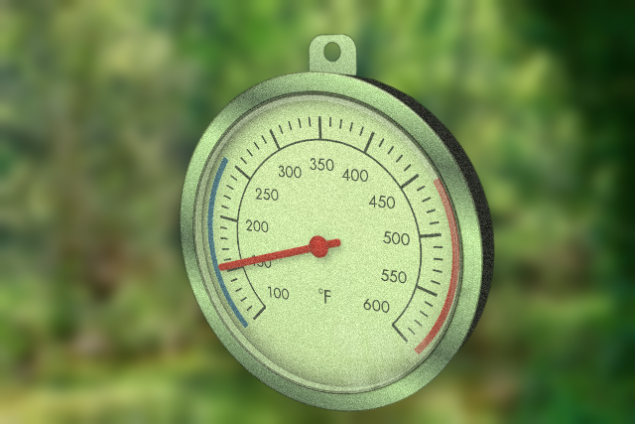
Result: 155°F
